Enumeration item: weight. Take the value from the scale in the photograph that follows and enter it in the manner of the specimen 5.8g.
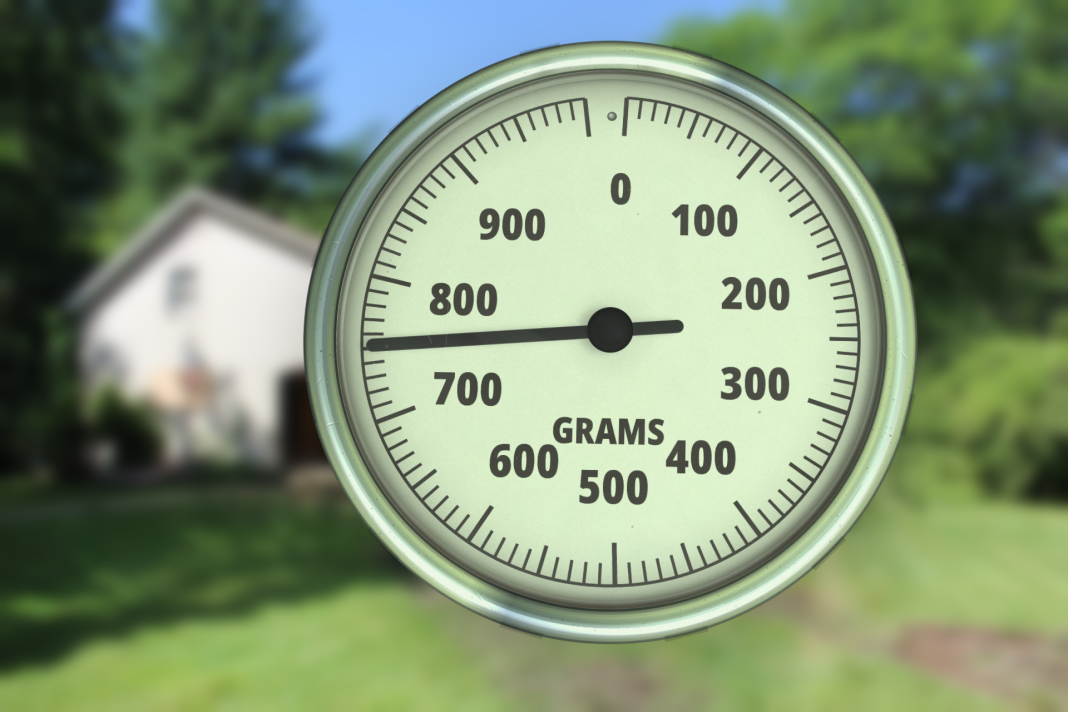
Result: 750g
